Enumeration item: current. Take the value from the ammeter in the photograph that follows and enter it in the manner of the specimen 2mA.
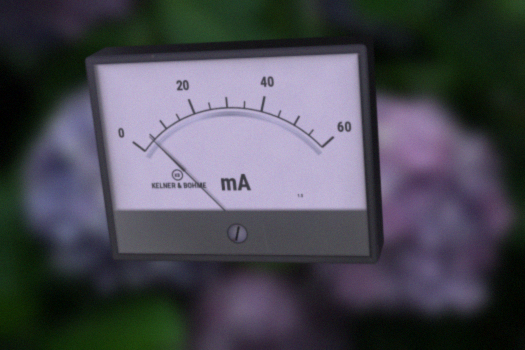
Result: 5mA
